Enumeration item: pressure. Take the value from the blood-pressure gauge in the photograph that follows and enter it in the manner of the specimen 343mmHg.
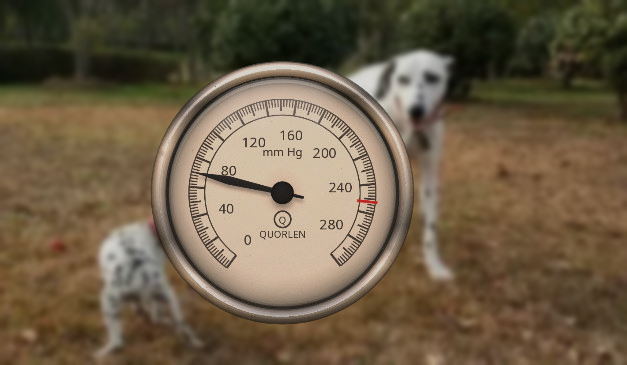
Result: 70mmHg
